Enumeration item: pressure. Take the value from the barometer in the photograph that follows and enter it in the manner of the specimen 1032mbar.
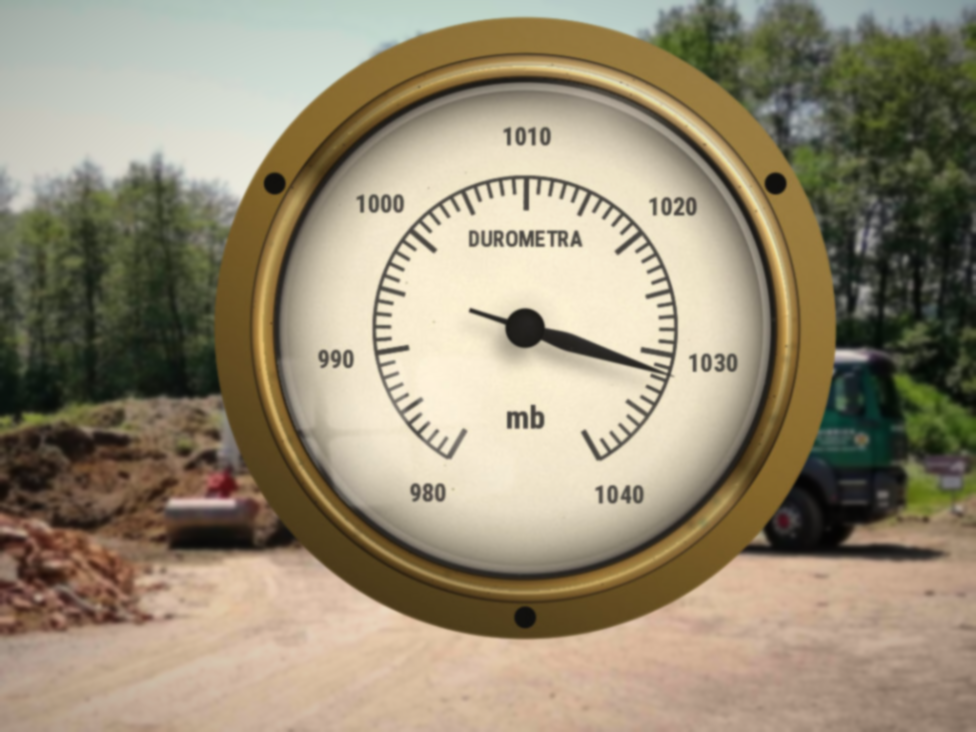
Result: 1031.5mbar
